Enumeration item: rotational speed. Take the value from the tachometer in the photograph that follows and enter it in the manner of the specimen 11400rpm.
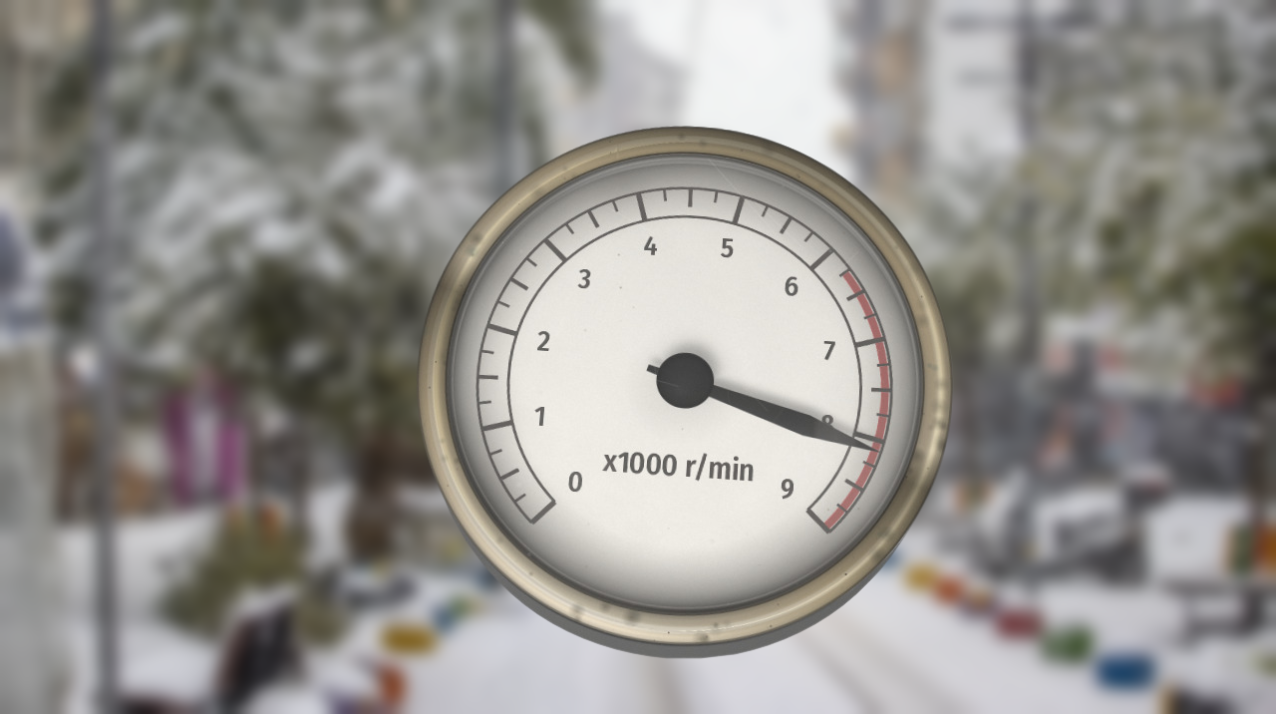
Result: 8125rpm
